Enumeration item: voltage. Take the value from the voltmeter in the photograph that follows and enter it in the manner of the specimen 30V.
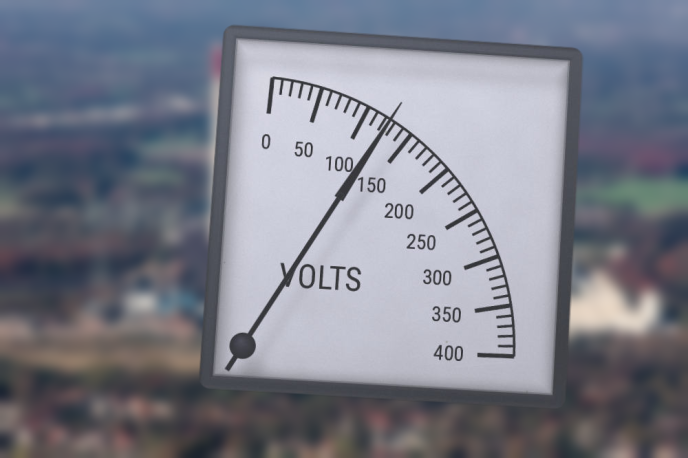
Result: 125V
